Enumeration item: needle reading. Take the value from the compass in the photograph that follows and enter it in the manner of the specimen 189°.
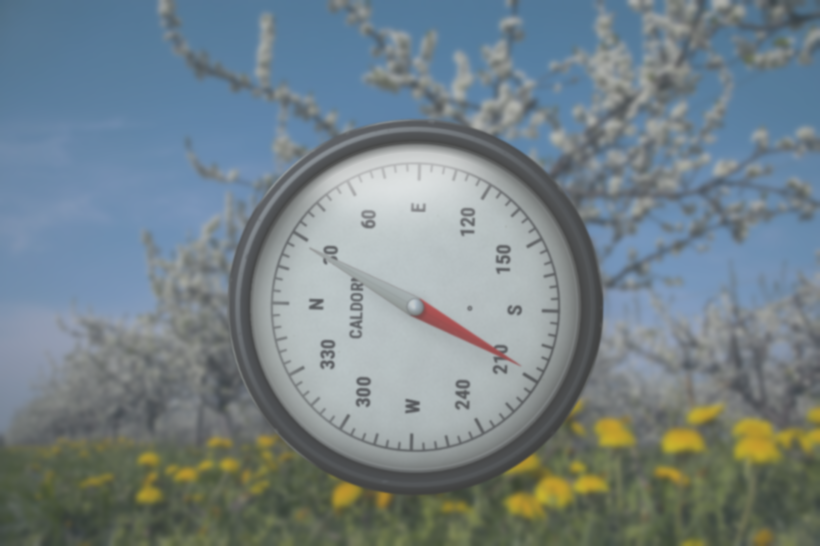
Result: 207.5°
